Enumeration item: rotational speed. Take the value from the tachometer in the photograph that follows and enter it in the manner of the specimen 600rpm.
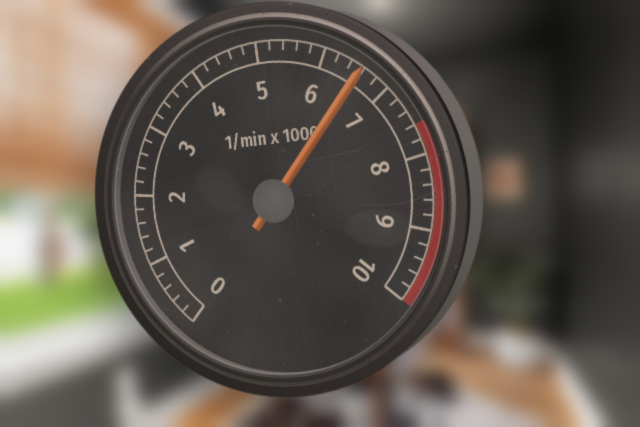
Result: 6600rpm
